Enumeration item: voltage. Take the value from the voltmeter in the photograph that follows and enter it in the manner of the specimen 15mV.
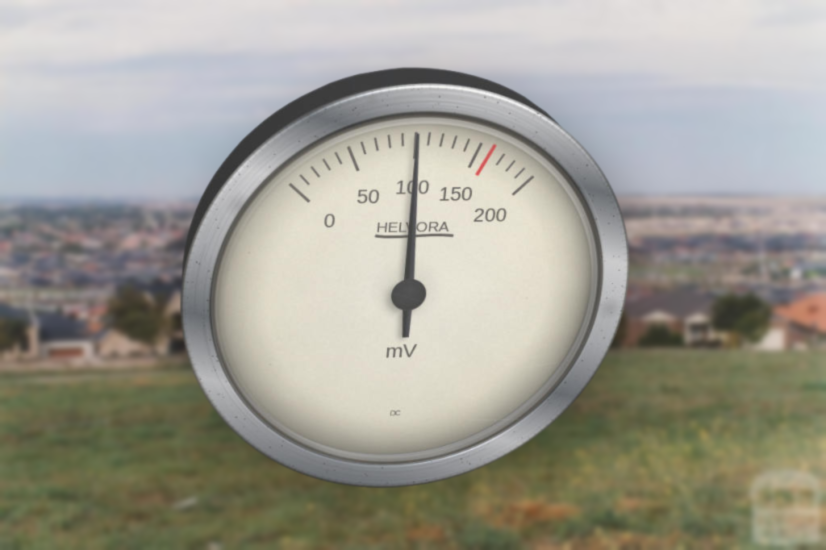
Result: 100mV
